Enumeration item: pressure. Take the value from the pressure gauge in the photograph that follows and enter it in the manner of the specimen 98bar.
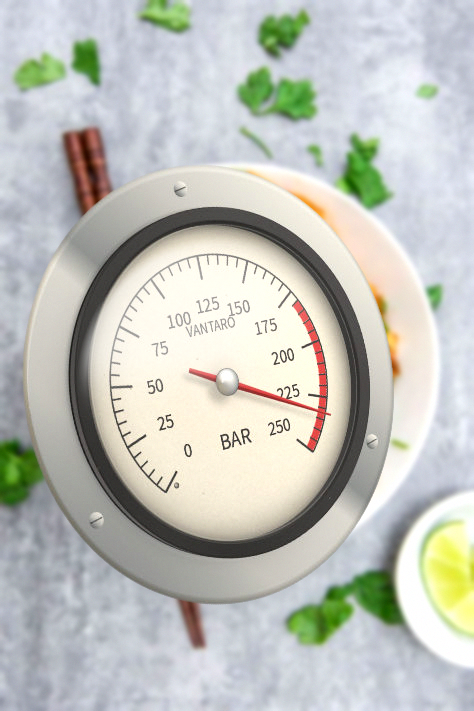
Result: 232.5bar
